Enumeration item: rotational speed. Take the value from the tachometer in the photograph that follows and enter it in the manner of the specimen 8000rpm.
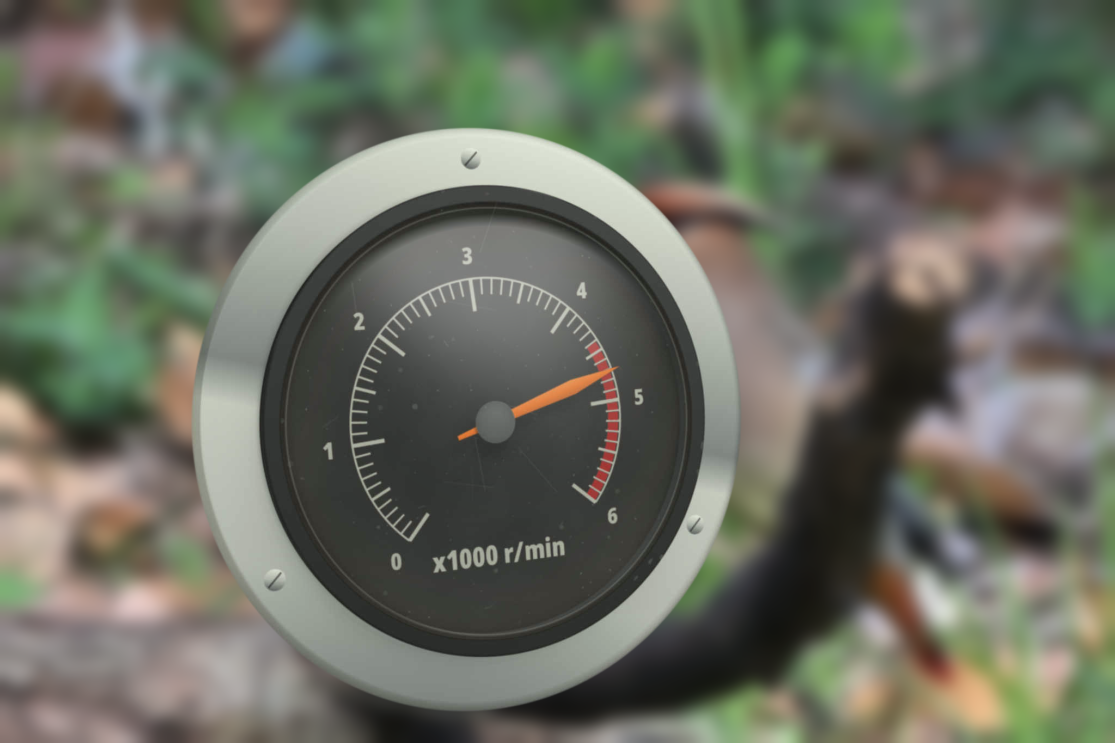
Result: 4700rpm
